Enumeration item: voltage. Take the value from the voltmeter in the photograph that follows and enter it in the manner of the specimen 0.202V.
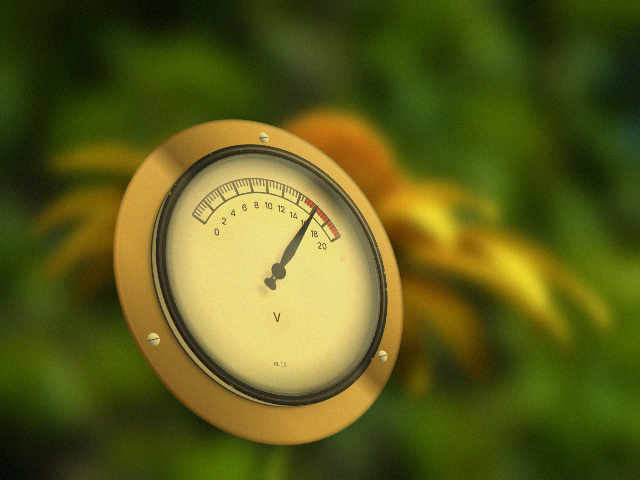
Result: 16V
